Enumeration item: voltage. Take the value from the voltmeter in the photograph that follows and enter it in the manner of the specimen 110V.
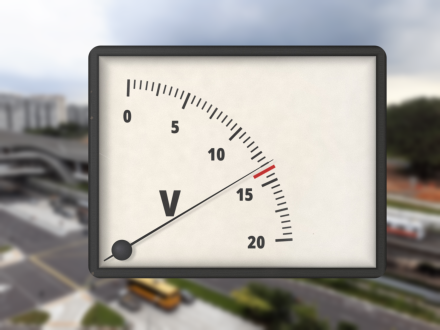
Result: 13.5V
